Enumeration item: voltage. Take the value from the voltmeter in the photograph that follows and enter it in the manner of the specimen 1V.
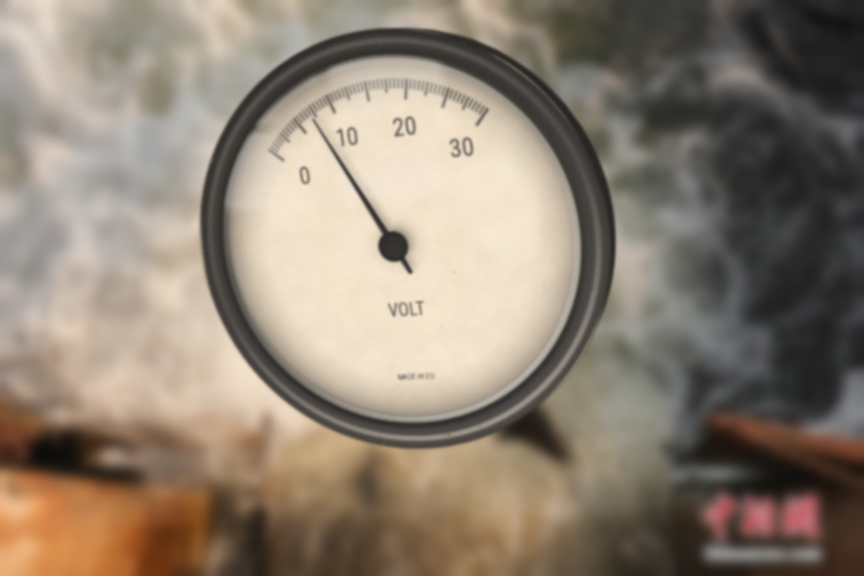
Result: 7.5V
